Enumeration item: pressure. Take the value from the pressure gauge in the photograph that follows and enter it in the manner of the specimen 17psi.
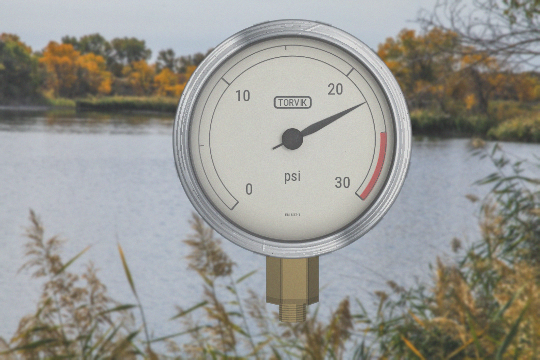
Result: 22.5psi
